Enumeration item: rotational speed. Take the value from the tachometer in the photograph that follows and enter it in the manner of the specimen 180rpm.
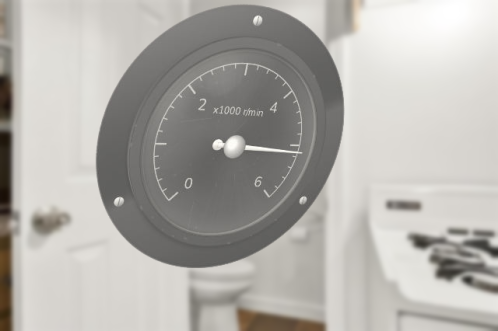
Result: 5100rpm
